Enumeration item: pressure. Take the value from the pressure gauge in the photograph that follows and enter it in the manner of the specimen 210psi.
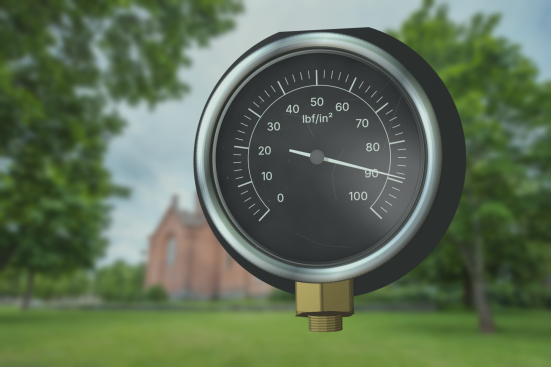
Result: 89psi
